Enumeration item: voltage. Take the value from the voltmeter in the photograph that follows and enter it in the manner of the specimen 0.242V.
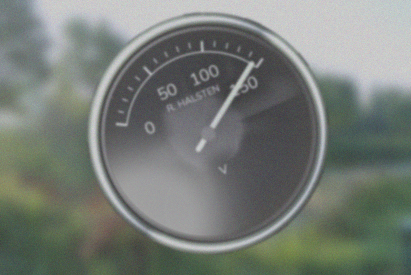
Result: 145V
